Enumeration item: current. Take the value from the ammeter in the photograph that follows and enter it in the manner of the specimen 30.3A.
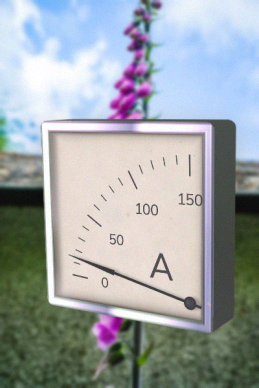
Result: 15A
